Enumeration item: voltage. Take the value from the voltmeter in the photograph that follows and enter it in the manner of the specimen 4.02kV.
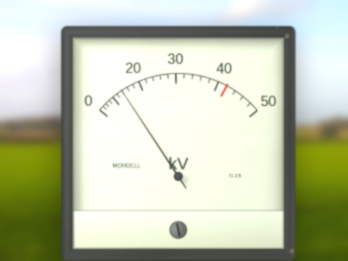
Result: 14kV
